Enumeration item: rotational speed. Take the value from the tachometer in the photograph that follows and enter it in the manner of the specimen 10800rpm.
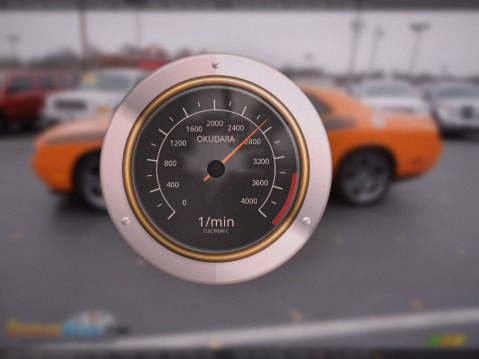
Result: 2700rpm
